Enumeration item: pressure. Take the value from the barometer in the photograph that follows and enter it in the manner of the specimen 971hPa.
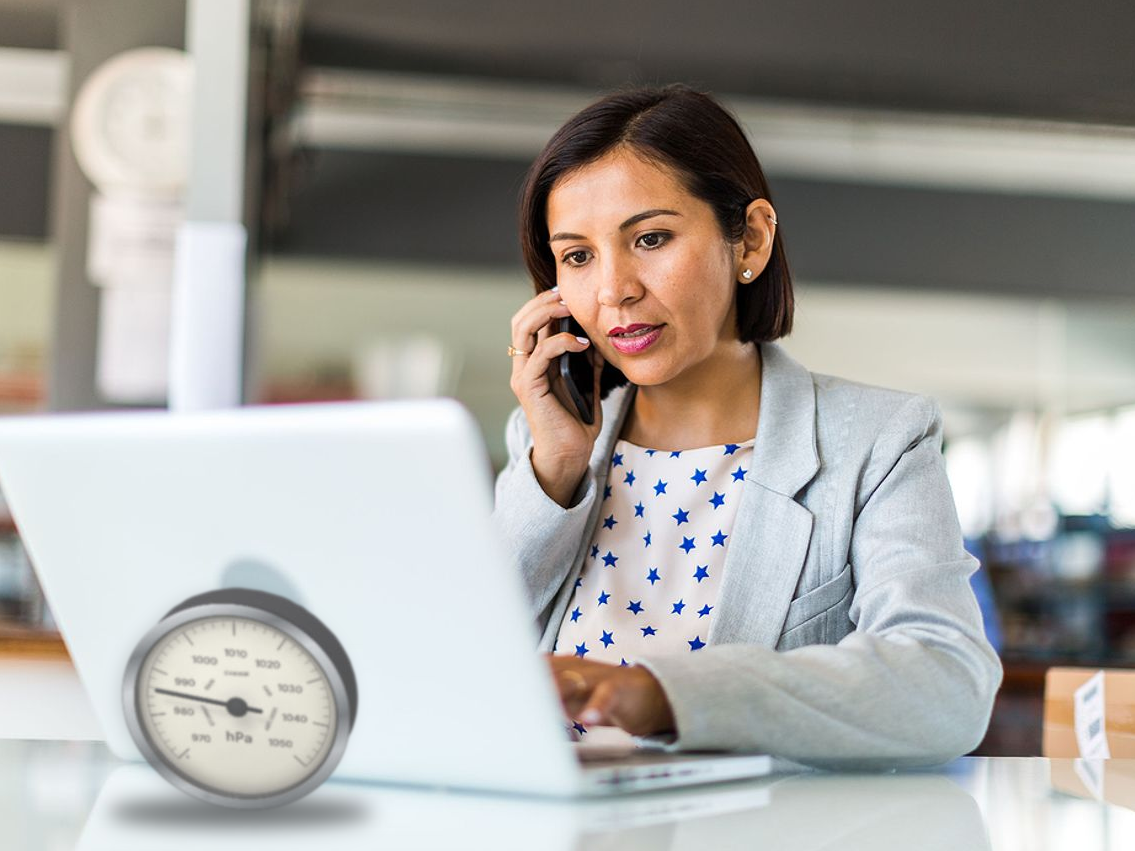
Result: 986hPa
